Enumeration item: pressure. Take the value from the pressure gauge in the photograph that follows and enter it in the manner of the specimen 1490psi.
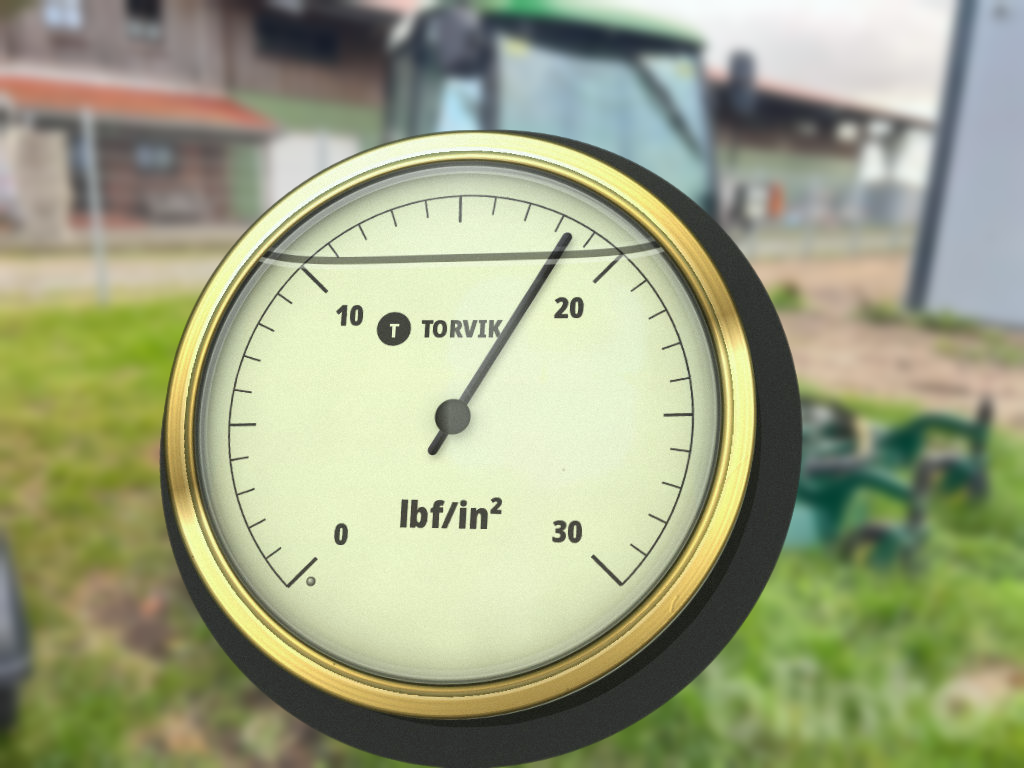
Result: 18.5psi
